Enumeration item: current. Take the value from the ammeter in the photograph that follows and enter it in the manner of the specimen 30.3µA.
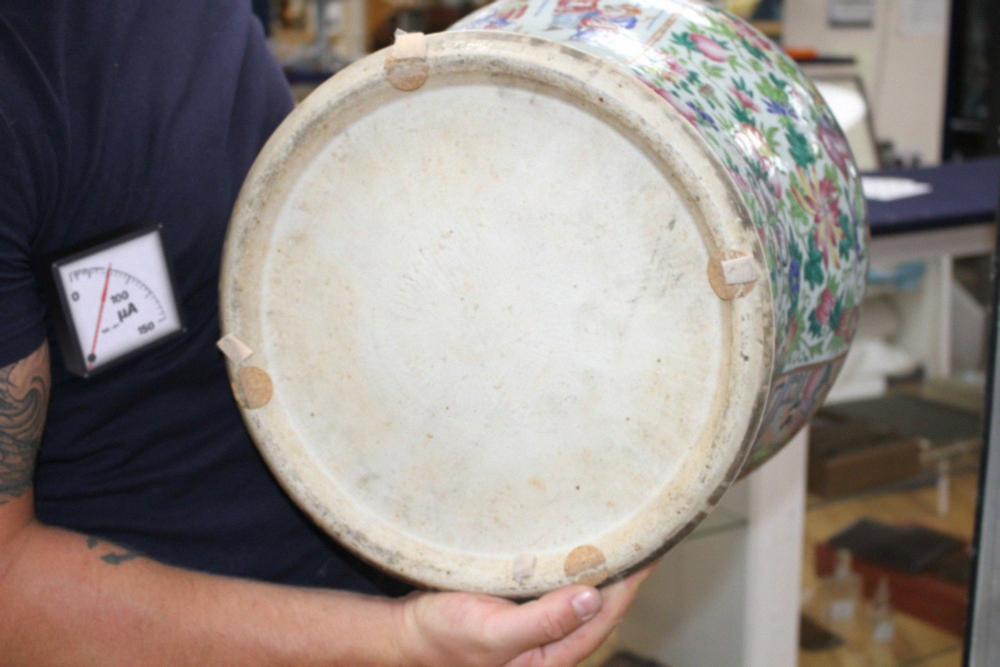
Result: 75µA
